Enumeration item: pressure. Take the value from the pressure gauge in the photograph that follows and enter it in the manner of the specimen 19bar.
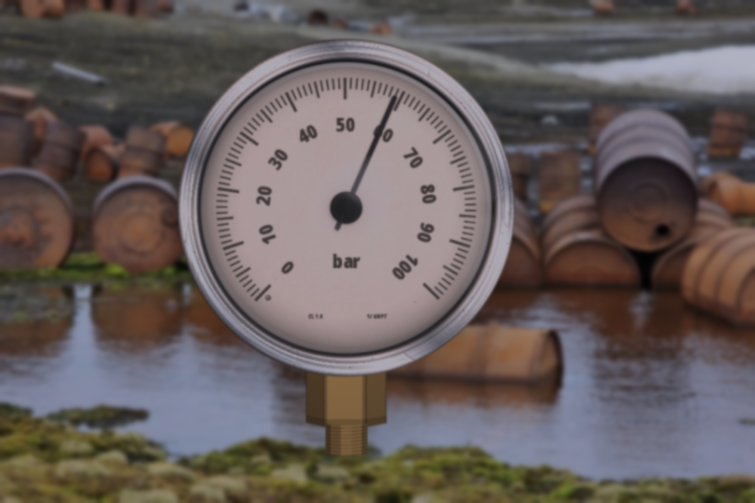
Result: 59bar
